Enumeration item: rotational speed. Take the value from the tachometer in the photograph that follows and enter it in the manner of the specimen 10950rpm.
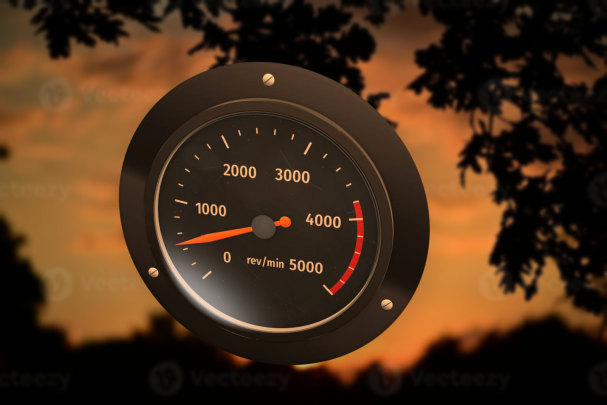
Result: 500rpm
